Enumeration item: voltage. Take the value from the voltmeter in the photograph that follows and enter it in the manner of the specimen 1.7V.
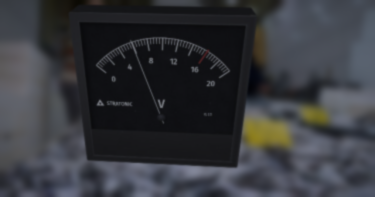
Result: 6V
